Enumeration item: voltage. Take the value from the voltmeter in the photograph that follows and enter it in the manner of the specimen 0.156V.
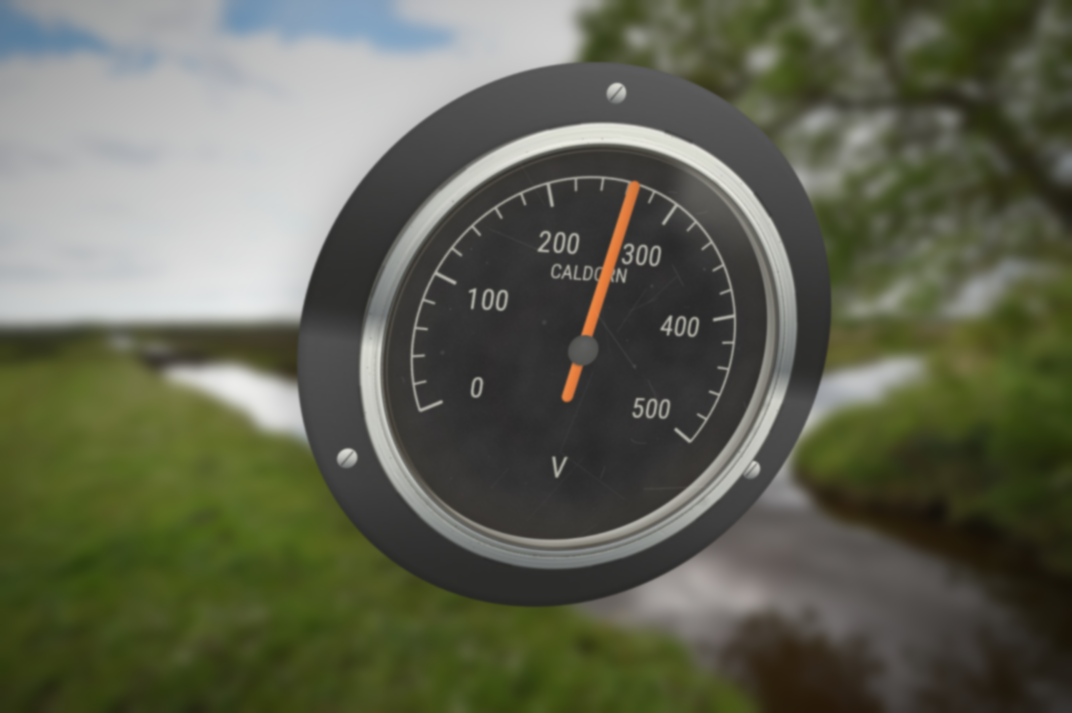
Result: 260V
